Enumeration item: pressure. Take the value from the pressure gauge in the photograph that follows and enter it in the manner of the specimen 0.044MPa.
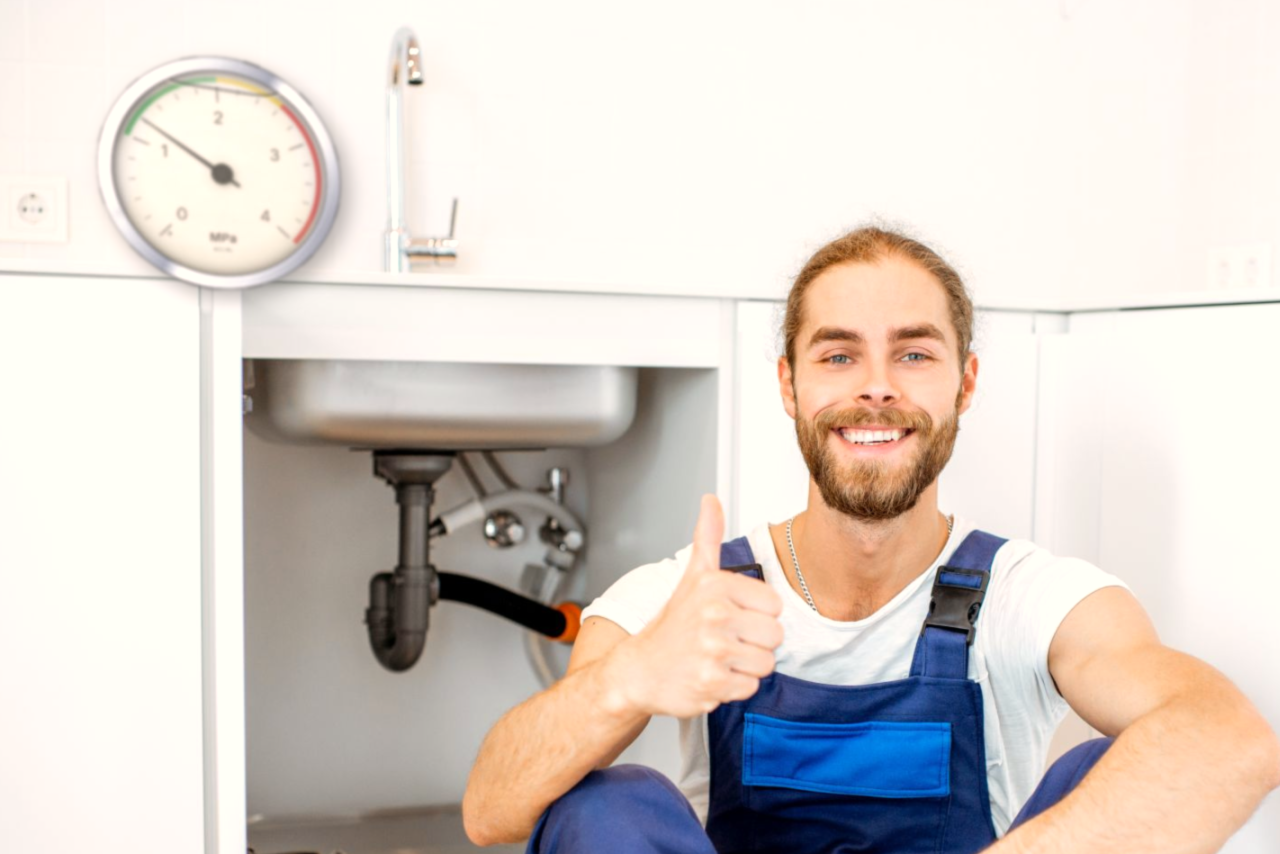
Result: 1.2MPa
